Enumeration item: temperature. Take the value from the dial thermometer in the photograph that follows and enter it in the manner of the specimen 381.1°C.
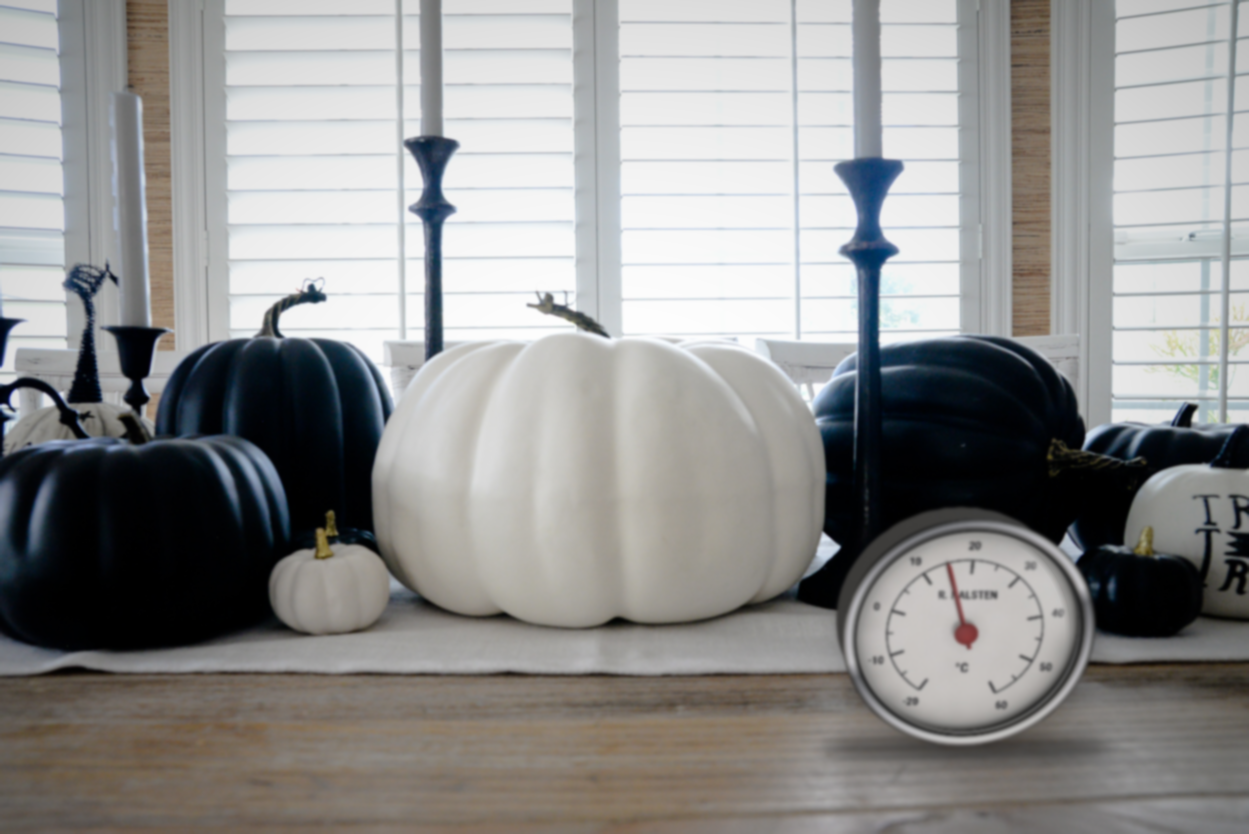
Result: 15°C
